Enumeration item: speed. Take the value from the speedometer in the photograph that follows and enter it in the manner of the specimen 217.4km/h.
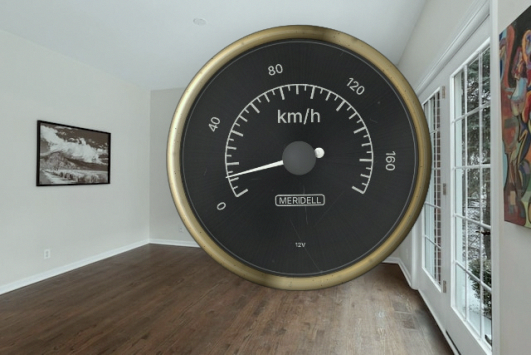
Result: 12.5km/h
